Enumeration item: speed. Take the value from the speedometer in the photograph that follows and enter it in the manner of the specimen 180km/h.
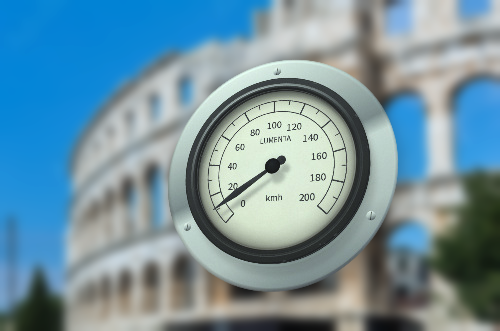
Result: 10km/h
